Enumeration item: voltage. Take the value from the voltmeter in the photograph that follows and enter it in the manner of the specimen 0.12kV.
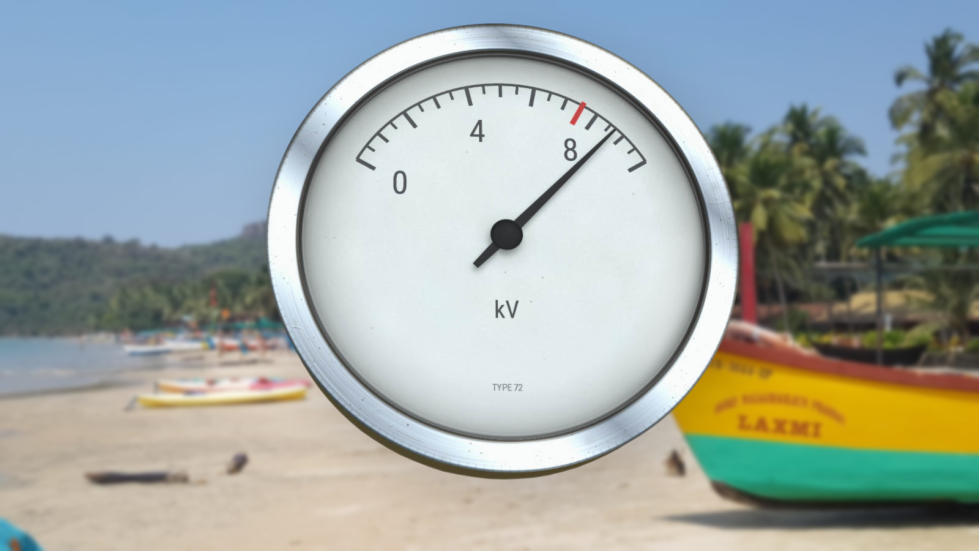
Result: 8.75kV
